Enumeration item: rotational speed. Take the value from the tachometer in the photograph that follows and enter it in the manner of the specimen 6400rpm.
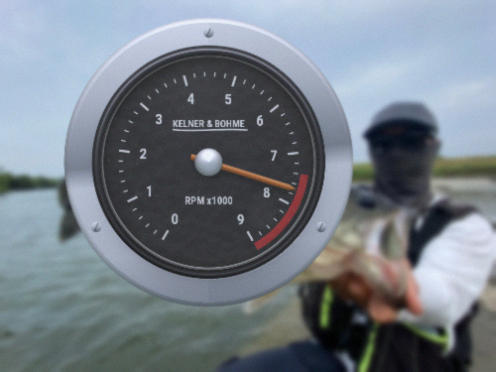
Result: 7700rpm
